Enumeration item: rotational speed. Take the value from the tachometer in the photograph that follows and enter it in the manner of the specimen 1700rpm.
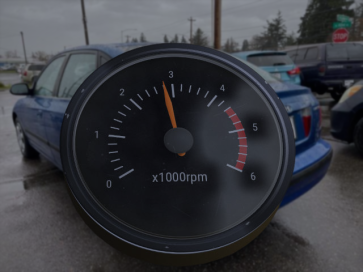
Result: 2800rpm
